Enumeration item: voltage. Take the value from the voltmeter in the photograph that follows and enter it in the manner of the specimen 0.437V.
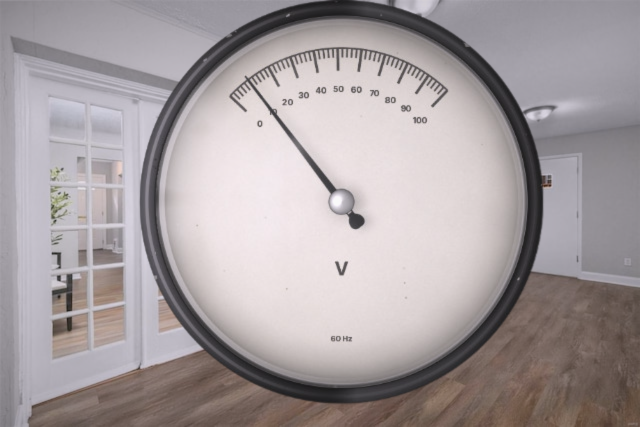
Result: 10V
